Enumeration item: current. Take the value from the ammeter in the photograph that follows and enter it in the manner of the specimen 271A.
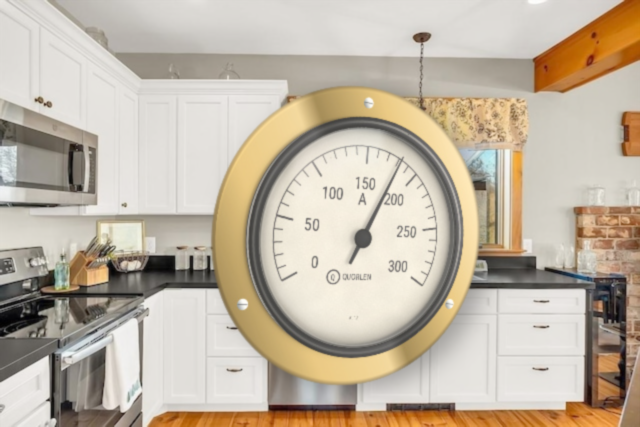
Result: 180A
